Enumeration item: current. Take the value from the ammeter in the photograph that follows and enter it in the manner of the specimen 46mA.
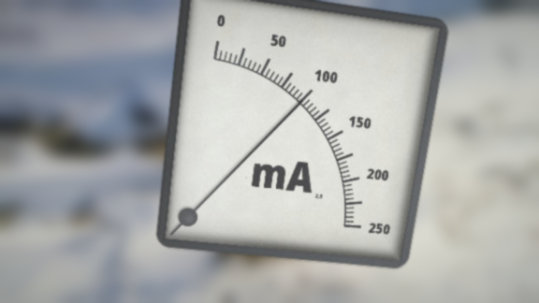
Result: 100mA
